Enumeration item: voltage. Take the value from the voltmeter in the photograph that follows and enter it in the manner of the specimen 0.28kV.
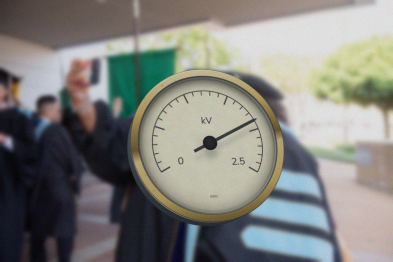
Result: 1.9kV
